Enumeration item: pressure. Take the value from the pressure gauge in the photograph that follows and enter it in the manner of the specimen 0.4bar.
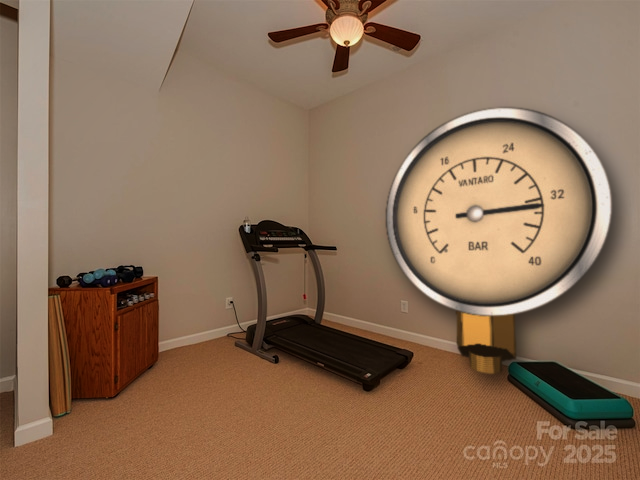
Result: 33bar
